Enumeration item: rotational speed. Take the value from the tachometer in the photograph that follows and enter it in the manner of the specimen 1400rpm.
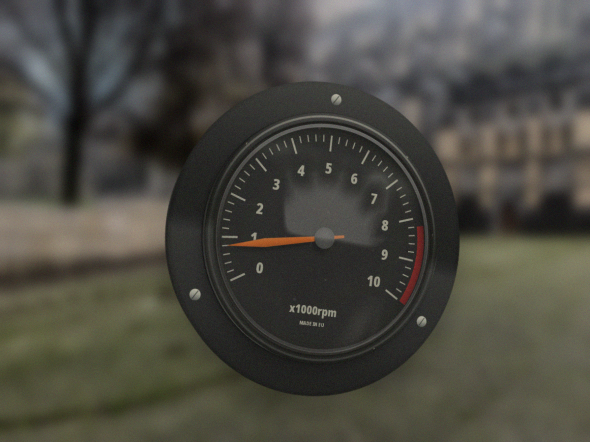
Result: 800rpm
